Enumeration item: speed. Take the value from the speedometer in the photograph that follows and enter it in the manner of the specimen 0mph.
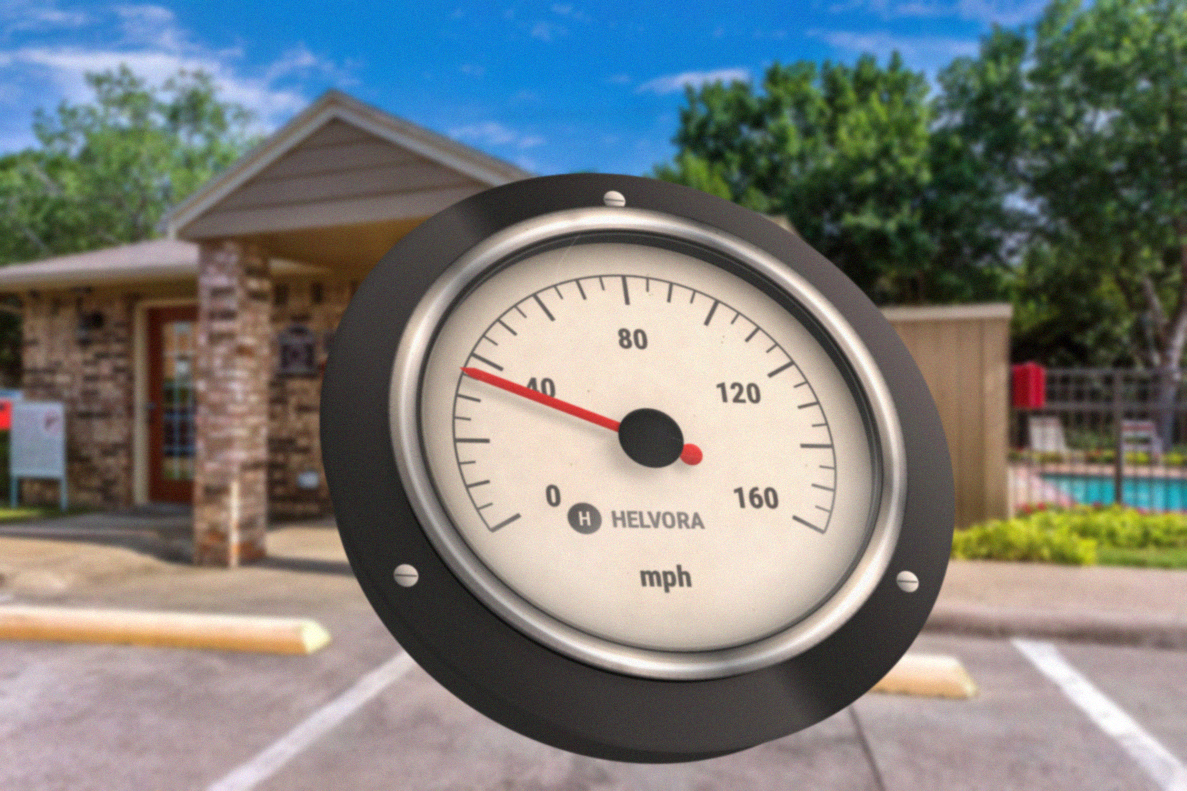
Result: 35mph
